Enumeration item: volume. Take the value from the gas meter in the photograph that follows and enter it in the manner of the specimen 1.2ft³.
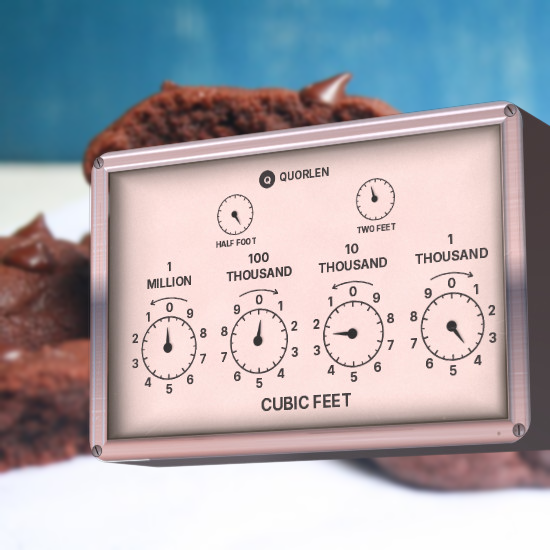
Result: 2400ft³
